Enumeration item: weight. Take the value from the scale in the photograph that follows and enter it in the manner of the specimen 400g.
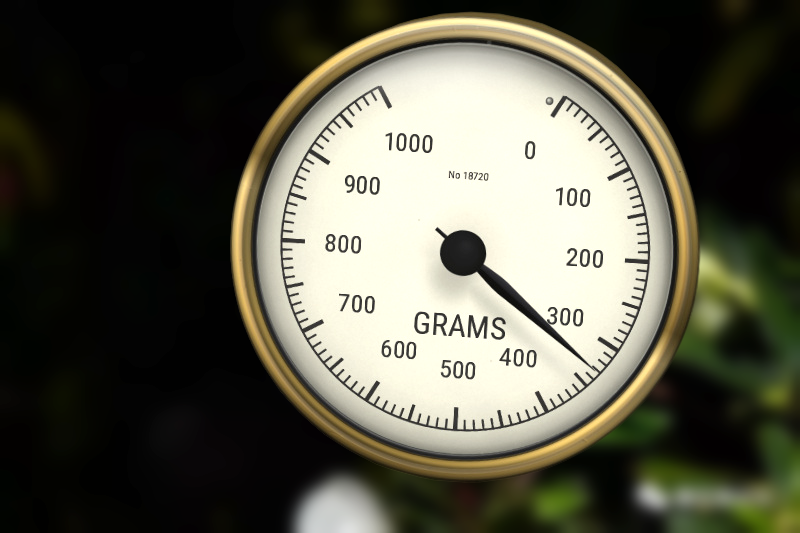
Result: 330g
